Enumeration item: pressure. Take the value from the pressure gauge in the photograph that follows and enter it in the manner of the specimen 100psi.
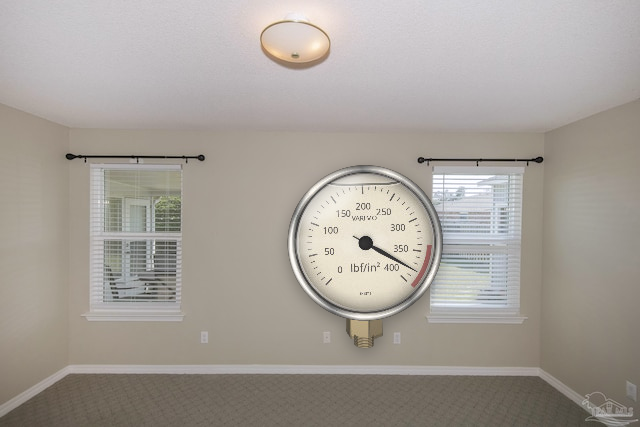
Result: 380psi
